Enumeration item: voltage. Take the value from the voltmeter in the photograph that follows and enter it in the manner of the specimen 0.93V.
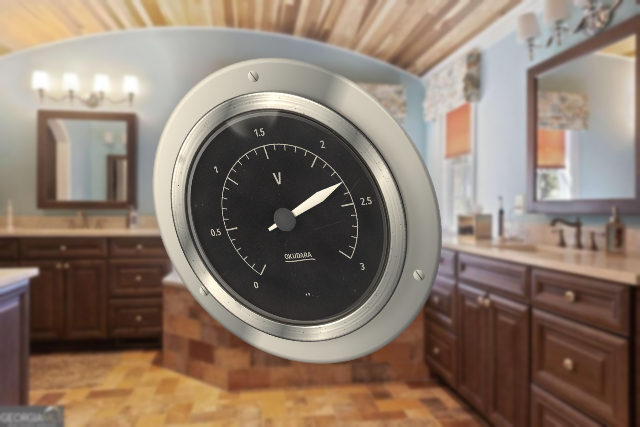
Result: 2.3V
